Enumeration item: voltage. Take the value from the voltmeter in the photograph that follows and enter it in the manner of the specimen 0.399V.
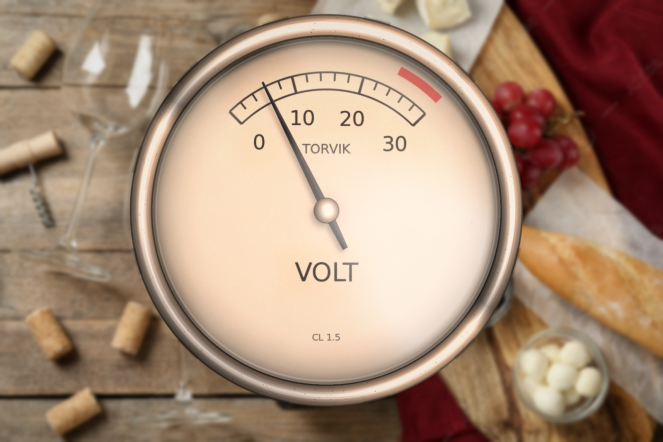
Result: 6V
